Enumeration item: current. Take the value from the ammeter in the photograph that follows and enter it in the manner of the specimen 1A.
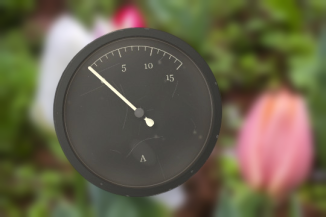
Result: 0A
